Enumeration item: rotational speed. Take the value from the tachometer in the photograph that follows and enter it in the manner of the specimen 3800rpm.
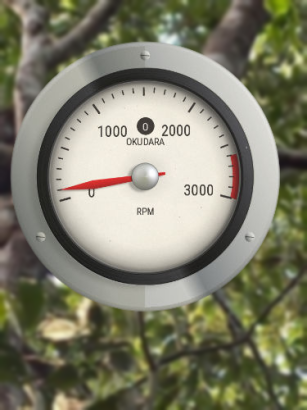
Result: 100rpm
